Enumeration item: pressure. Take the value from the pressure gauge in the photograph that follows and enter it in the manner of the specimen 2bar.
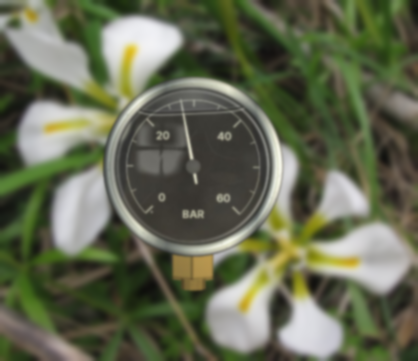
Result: 27.5bar
